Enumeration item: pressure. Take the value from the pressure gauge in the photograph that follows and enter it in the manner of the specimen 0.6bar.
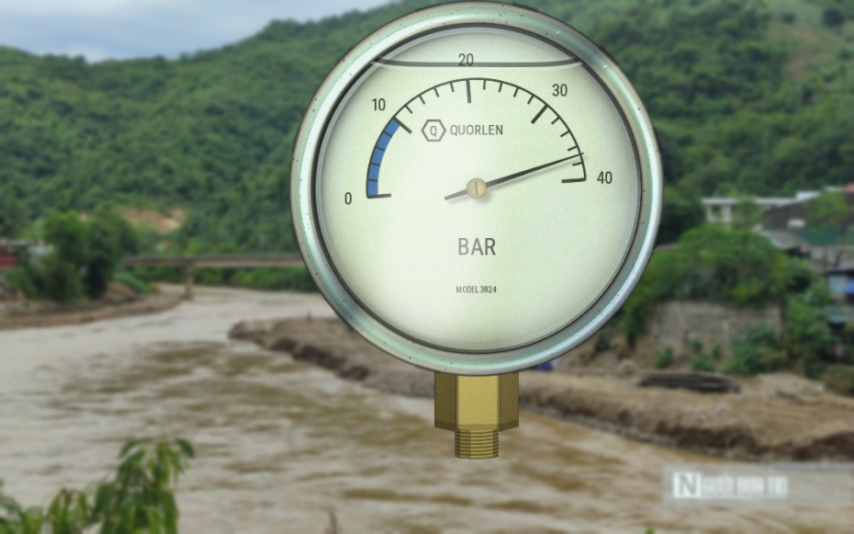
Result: 37bar
